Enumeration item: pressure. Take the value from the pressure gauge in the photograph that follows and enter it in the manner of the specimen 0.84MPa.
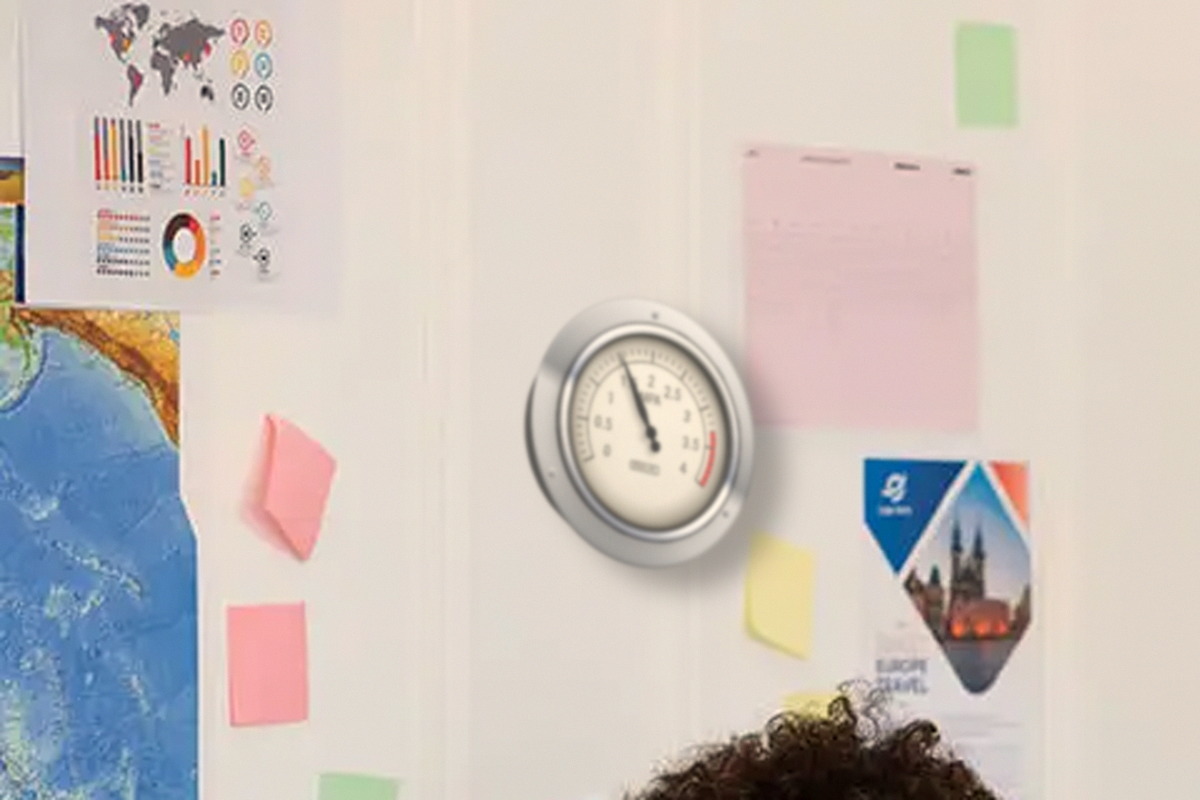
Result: 1.5MPa
